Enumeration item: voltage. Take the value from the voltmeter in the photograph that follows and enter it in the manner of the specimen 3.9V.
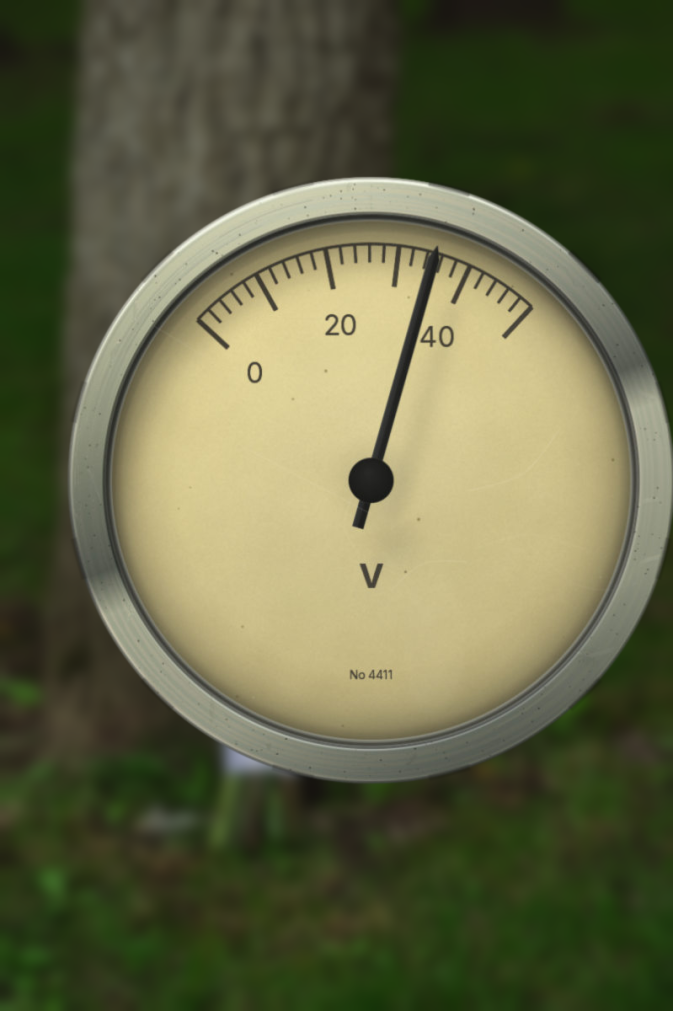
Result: 35V
